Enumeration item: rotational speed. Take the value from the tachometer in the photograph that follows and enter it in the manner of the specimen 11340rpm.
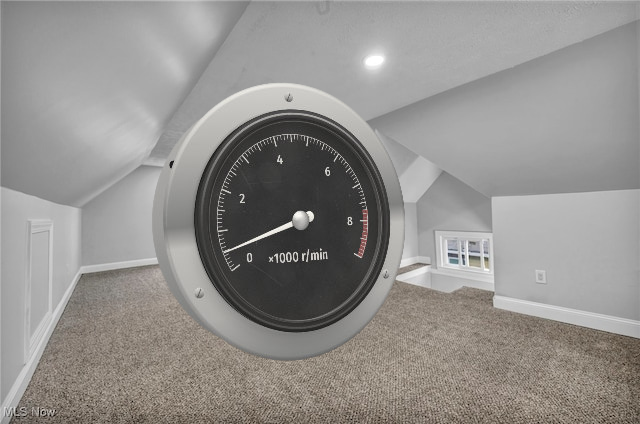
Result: 500rpm
